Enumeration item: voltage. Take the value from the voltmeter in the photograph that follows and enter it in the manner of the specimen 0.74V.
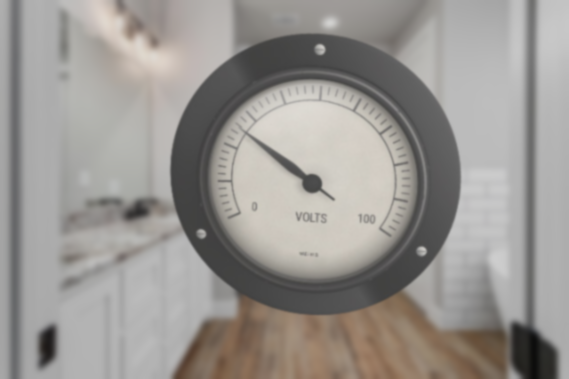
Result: 26V
